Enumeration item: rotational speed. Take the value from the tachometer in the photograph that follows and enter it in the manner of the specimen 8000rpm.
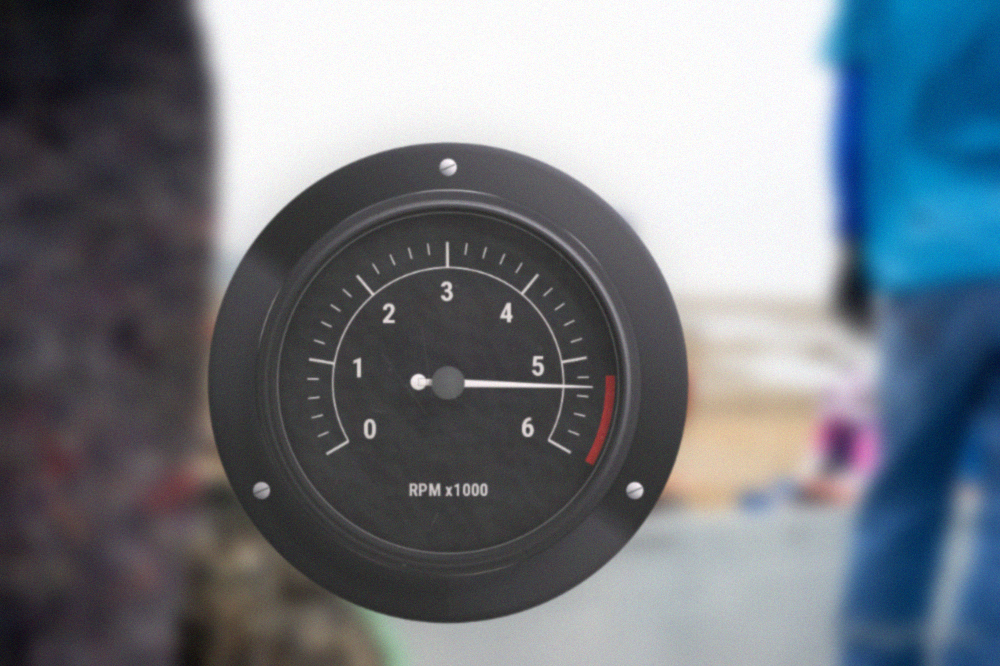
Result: 5300rpm
